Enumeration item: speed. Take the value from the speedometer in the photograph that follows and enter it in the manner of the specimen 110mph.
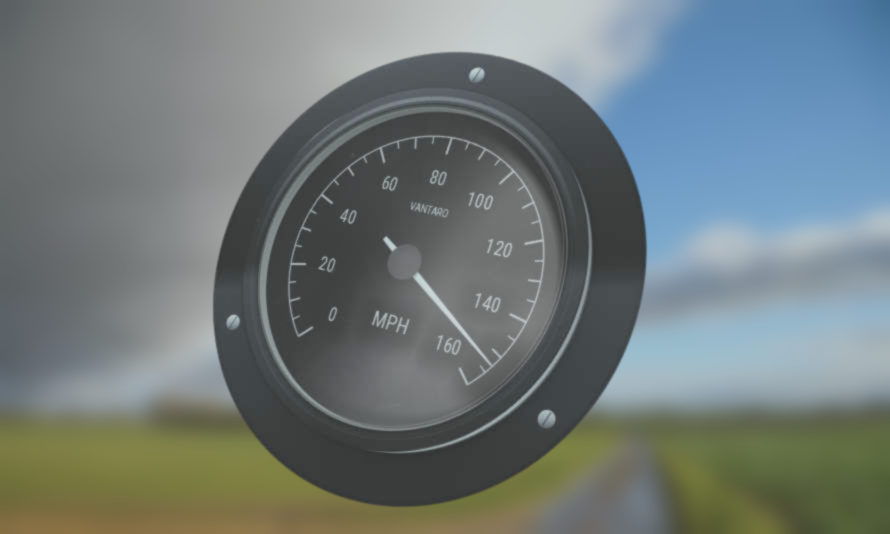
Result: 152.5mph
